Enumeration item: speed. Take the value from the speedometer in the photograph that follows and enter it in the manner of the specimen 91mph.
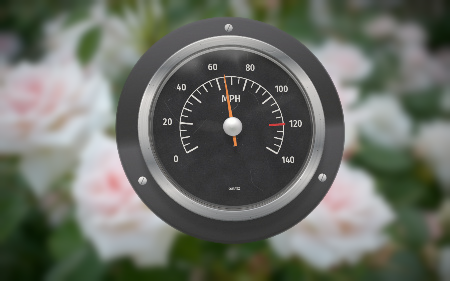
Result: 65mph
